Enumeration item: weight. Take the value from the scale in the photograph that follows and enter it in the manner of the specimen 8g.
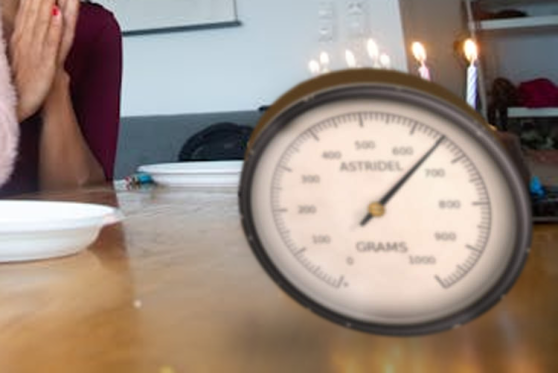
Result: 650g
